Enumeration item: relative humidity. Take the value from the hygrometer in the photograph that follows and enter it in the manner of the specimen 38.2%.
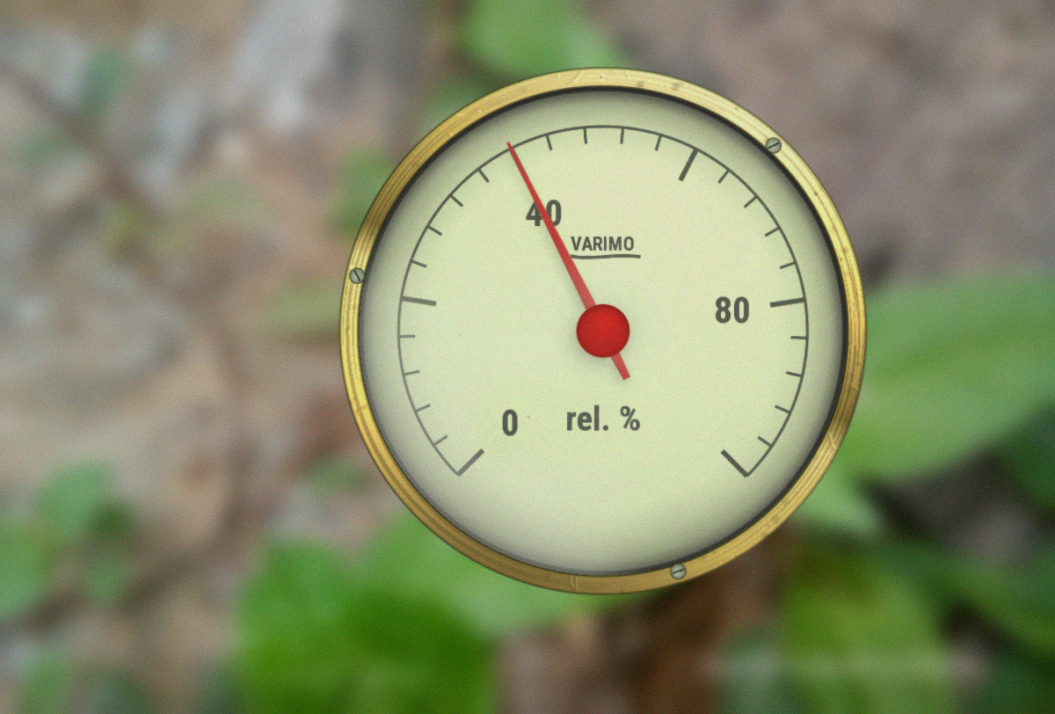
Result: 40%
